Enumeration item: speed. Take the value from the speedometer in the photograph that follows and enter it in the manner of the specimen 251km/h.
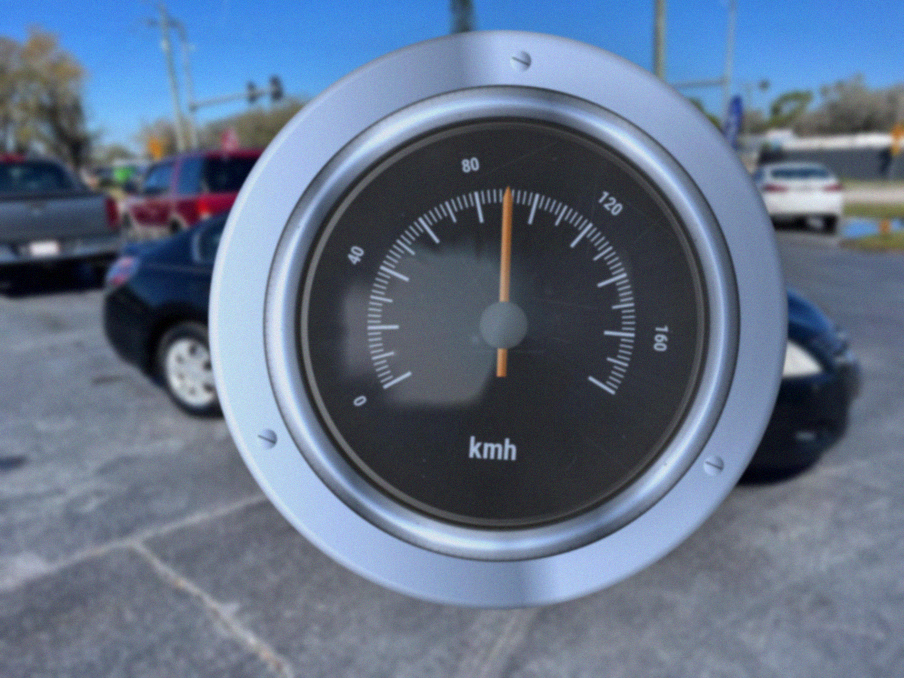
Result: 90km/h
